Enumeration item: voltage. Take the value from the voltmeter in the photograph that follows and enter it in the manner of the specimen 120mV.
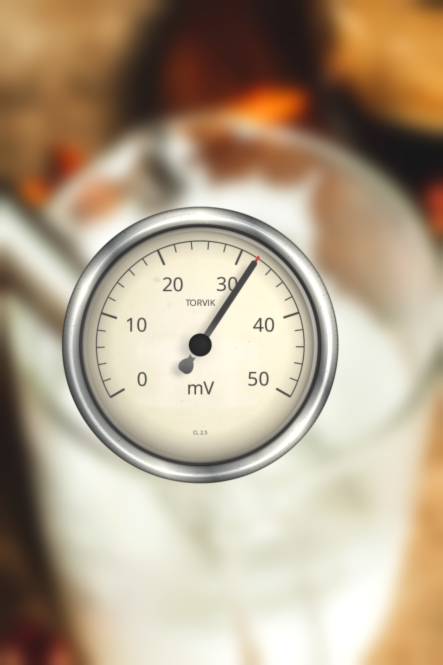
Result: 32mV
